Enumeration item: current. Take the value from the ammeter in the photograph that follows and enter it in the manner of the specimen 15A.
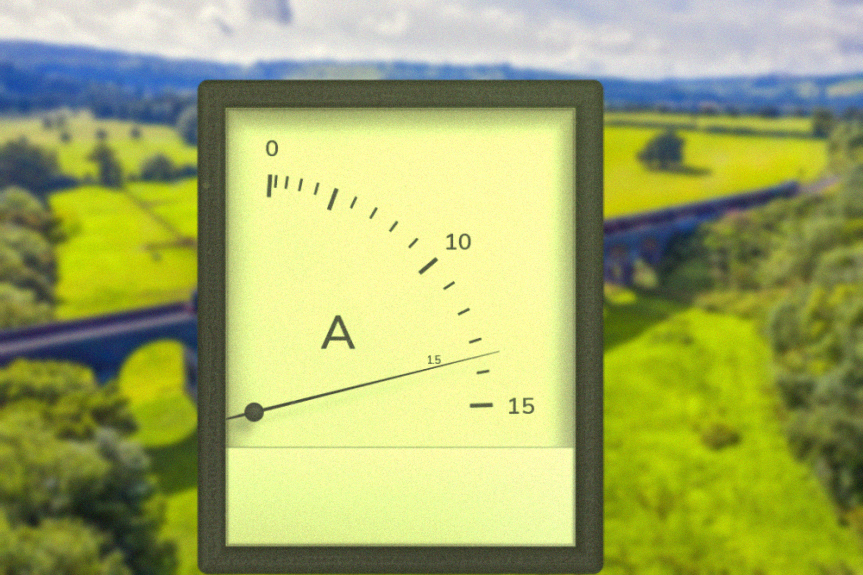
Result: 13.5A
